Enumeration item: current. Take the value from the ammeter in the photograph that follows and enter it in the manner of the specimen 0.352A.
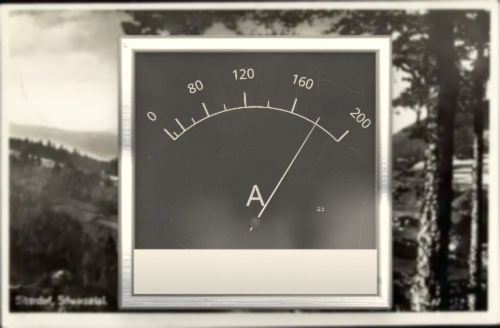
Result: 180A
